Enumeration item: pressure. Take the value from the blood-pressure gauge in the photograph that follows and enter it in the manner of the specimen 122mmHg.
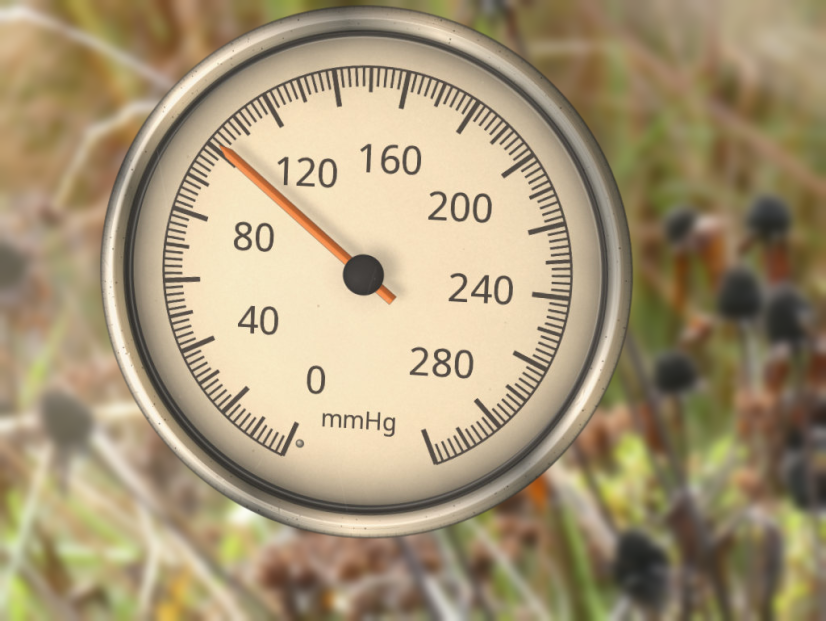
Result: 102mmHg
